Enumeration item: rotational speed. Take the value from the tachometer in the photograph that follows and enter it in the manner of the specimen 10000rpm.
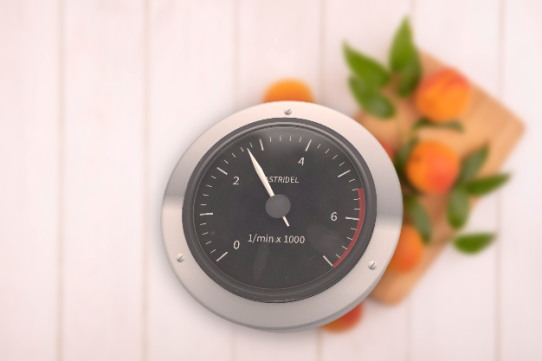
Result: 2700rpm
